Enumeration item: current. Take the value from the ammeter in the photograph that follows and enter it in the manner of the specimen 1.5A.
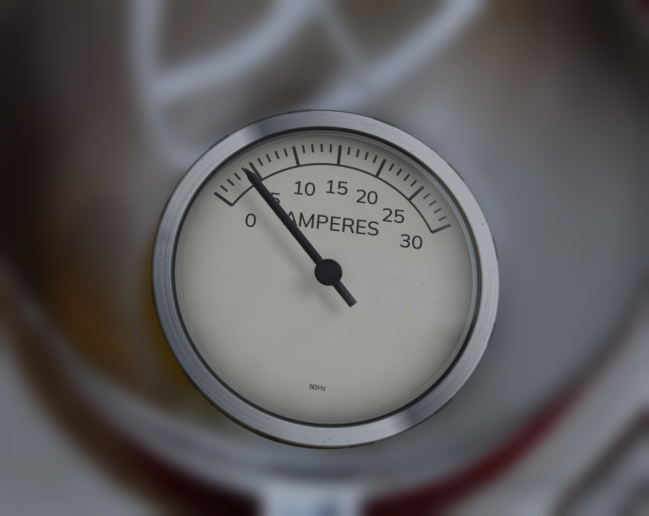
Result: 4A
